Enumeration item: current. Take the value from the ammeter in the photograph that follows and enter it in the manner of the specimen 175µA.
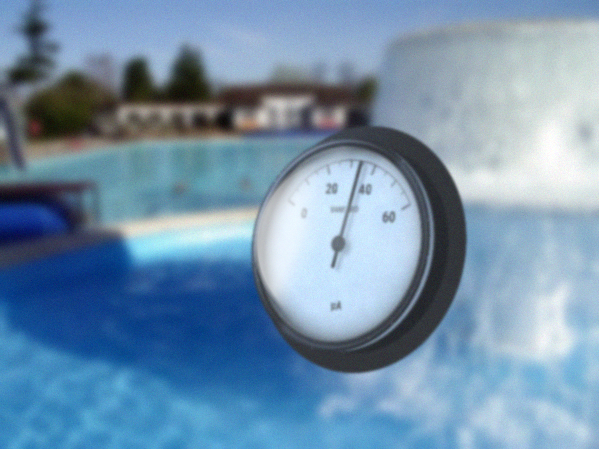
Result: 35µA
